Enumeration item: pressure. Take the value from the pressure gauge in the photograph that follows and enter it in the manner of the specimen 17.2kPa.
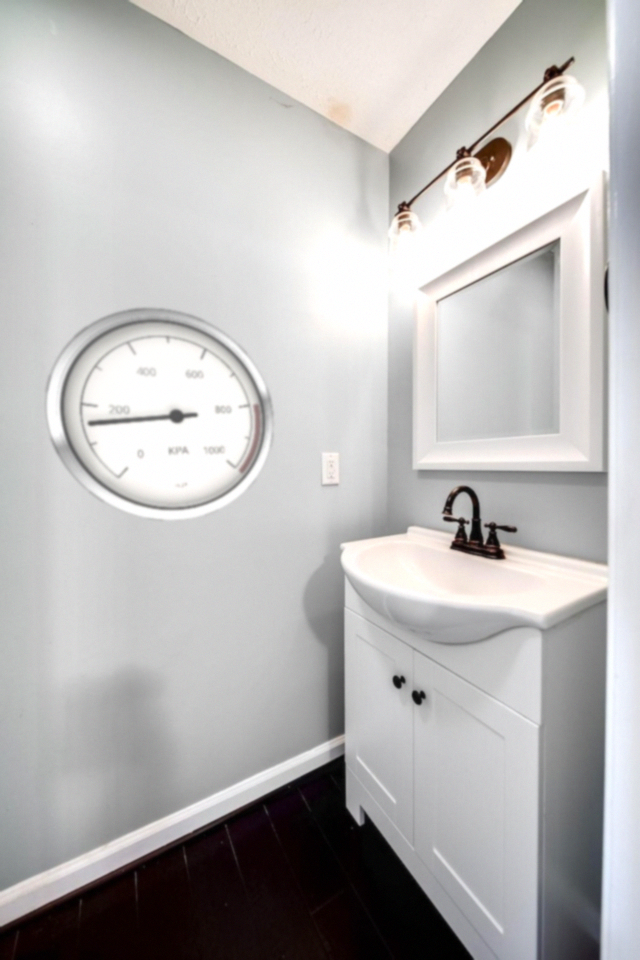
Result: 150kPa
